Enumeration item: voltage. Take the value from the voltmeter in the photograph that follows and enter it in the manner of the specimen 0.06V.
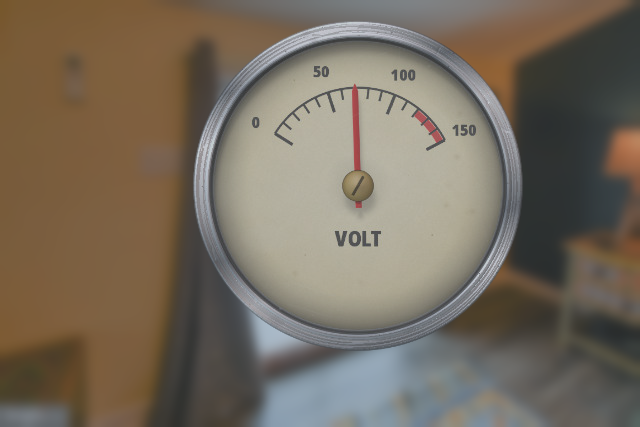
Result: 70V
